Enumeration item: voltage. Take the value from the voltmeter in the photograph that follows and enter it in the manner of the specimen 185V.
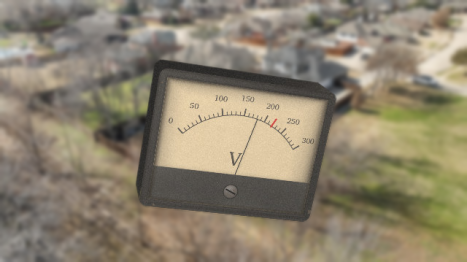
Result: 180V
